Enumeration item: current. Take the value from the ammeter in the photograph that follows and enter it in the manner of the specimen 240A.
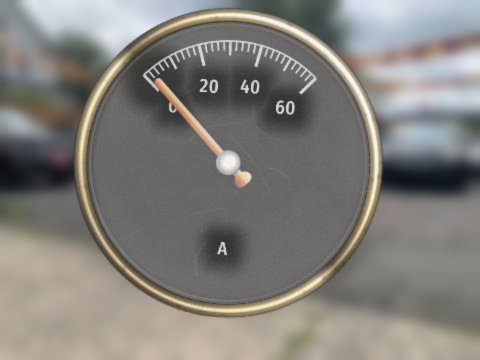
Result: 2A
